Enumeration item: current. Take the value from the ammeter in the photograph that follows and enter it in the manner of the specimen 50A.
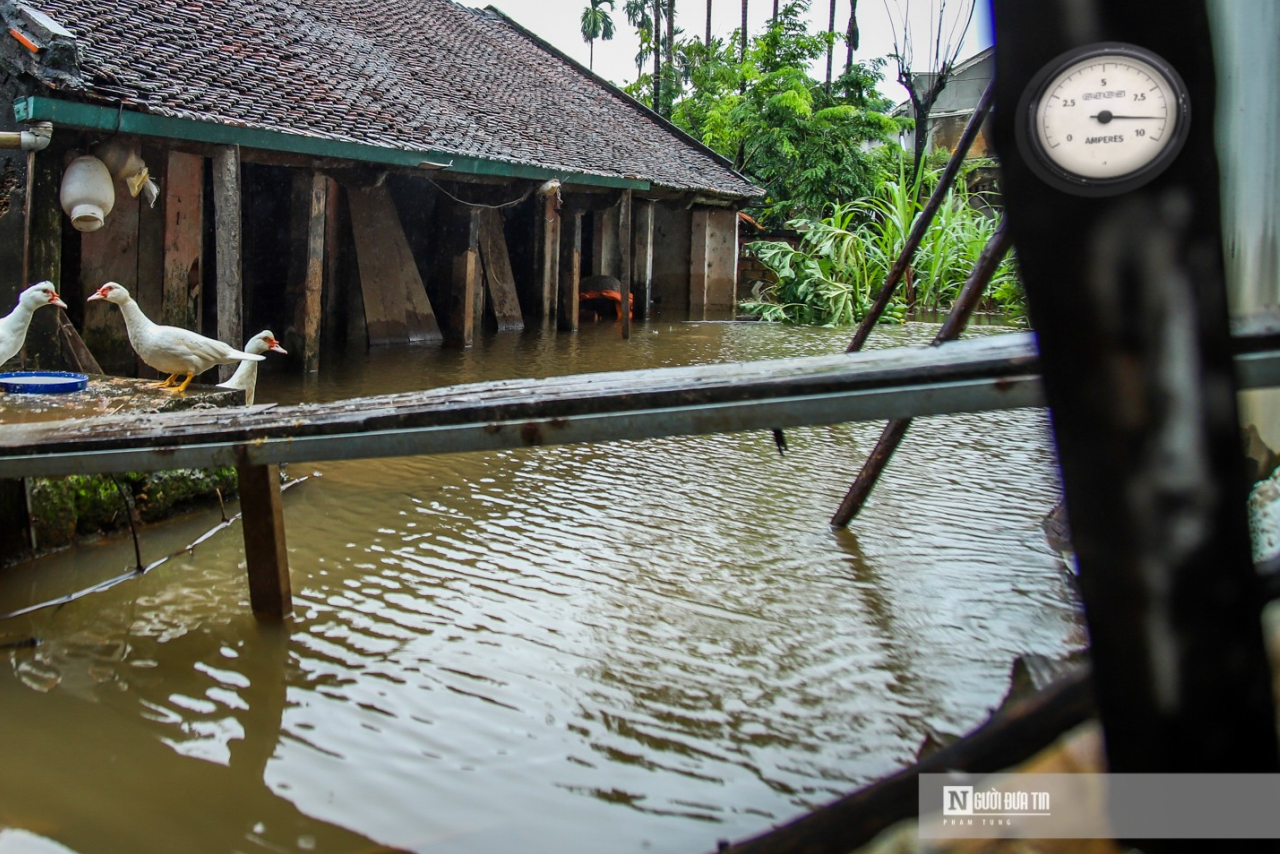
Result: 9A
